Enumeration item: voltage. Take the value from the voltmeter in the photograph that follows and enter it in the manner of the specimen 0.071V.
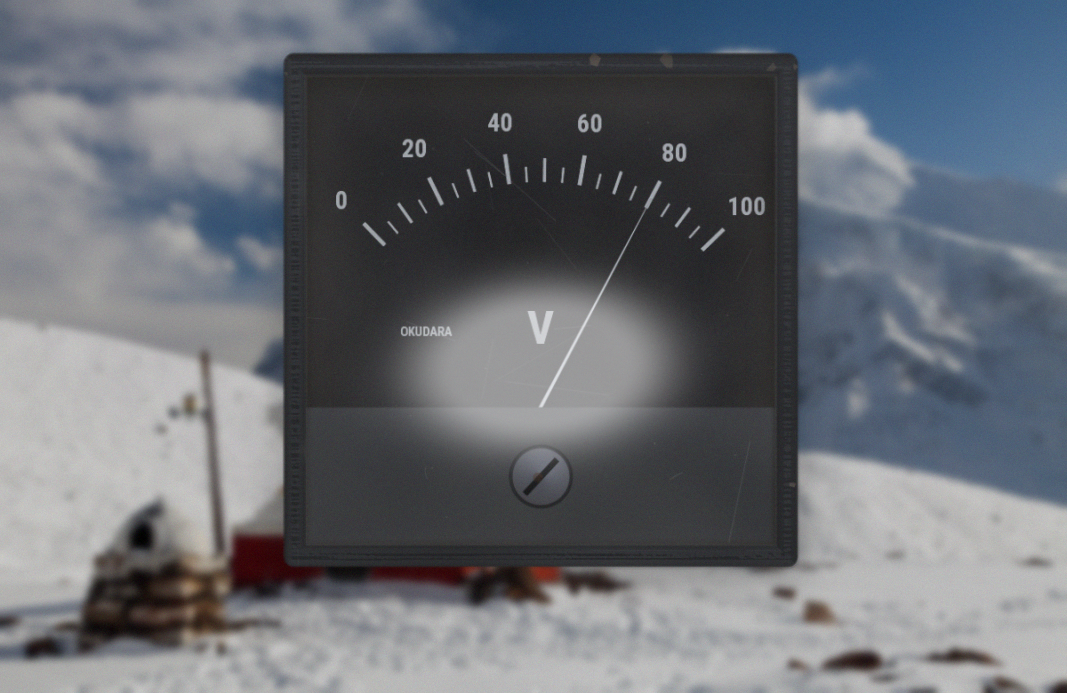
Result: 80V
